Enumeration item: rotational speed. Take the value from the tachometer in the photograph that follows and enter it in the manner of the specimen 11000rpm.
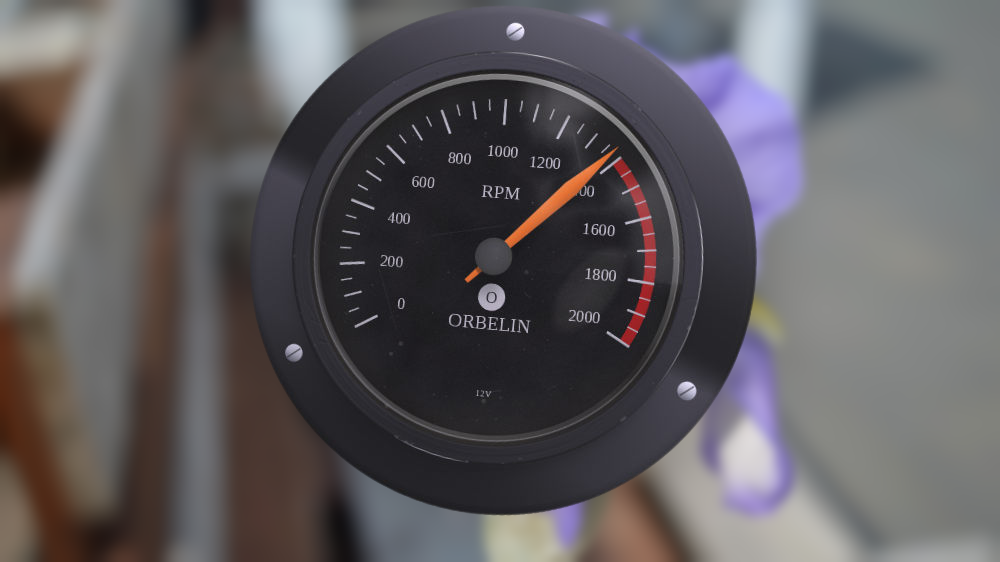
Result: 1375rpm
